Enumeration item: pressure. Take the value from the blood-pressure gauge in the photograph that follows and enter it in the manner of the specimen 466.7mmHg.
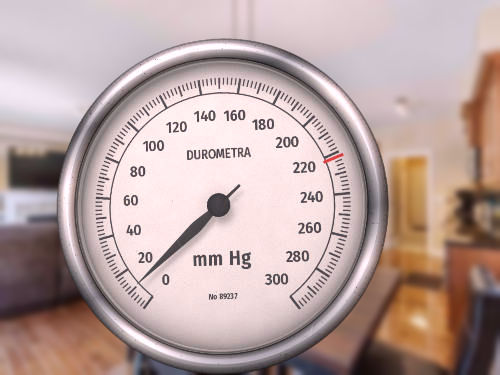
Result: 10mmHg
